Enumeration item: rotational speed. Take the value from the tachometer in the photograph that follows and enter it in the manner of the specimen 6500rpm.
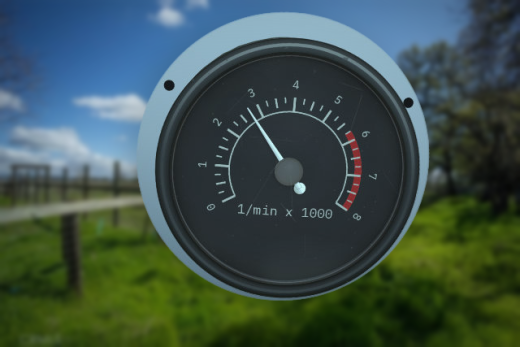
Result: 2750rpm
